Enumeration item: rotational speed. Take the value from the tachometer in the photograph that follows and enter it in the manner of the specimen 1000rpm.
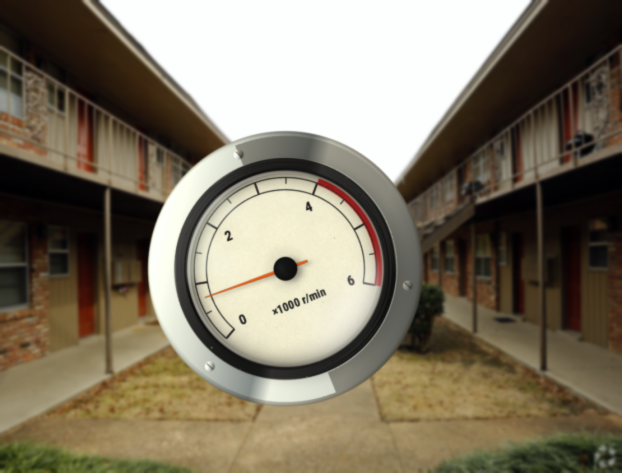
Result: 750rpm
